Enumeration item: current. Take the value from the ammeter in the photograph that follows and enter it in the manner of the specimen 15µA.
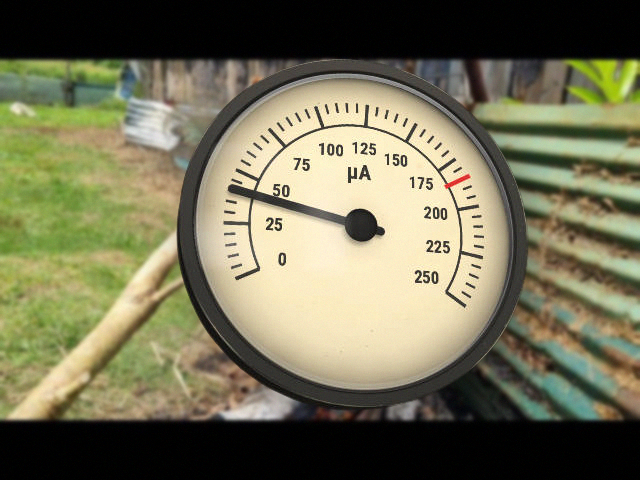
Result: 40µA
